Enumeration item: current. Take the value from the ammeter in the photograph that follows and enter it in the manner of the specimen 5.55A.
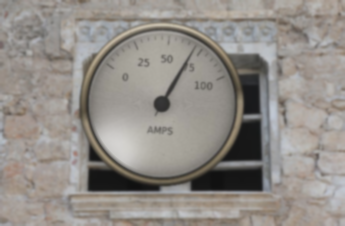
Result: 70A
